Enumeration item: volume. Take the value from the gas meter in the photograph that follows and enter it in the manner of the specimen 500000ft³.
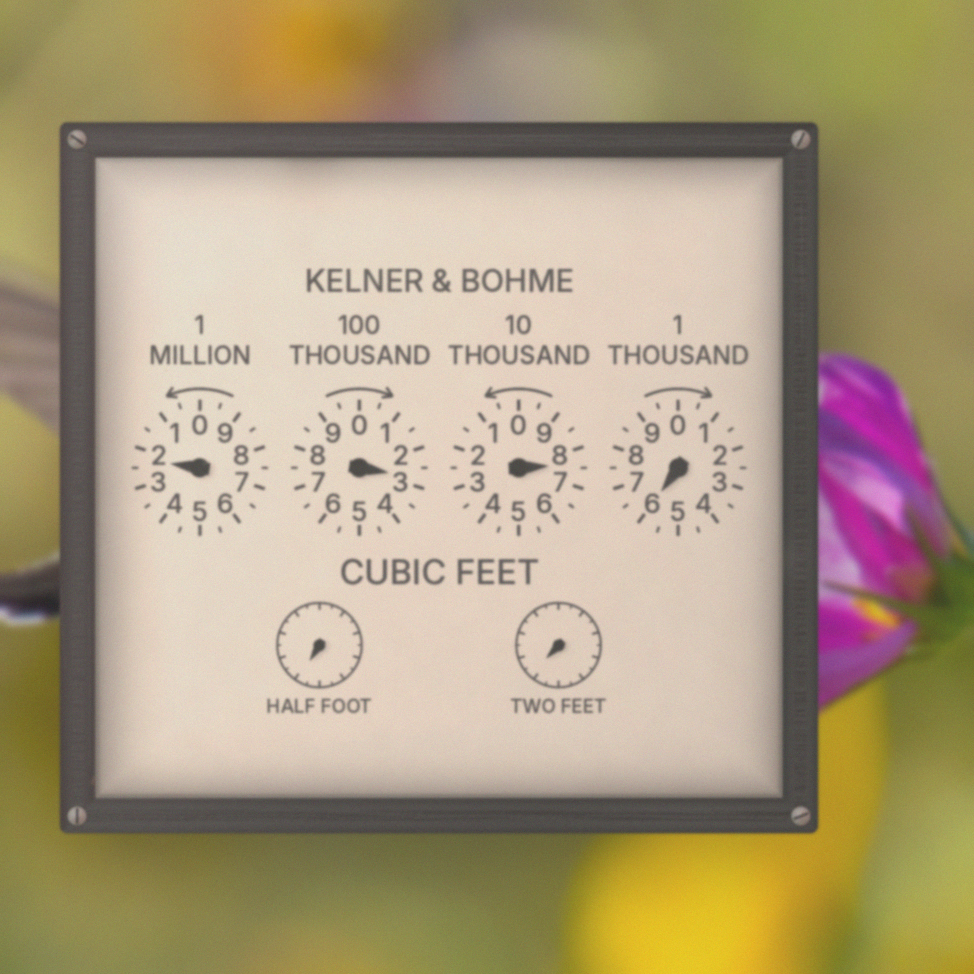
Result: 227600ft³
